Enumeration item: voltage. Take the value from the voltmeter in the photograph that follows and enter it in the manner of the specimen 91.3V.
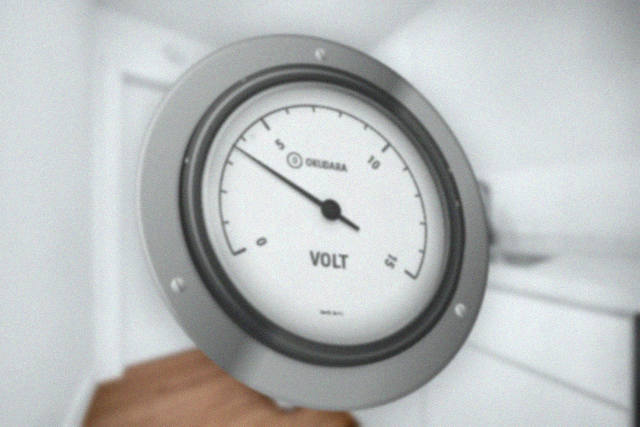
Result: 3.5V
